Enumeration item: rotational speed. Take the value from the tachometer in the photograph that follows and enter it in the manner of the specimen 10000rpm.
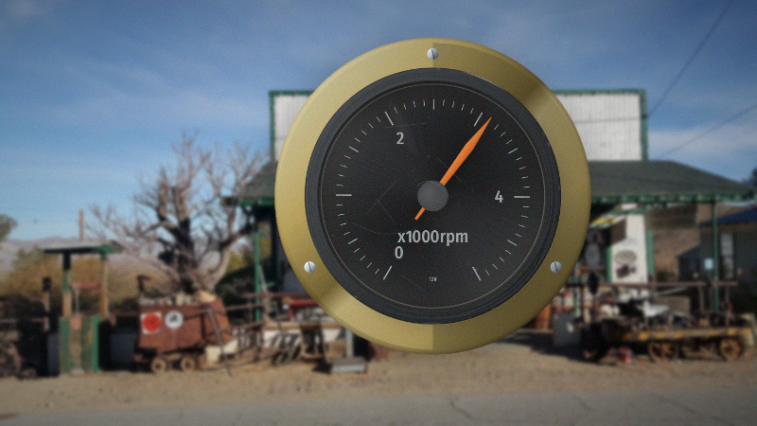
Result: 3100rpm
